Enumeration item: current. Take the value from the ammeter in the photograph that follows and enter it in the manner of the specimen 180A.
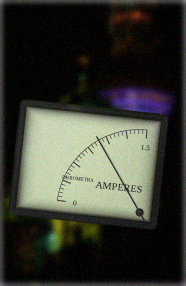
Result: 0.9A
